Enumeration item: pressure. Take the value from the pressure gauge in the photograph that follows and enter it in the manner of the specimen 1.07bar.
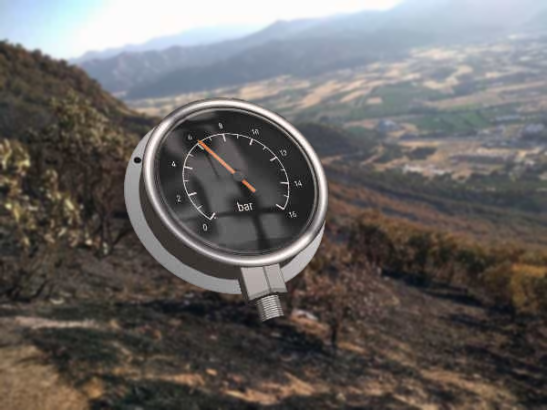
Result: 6bar
